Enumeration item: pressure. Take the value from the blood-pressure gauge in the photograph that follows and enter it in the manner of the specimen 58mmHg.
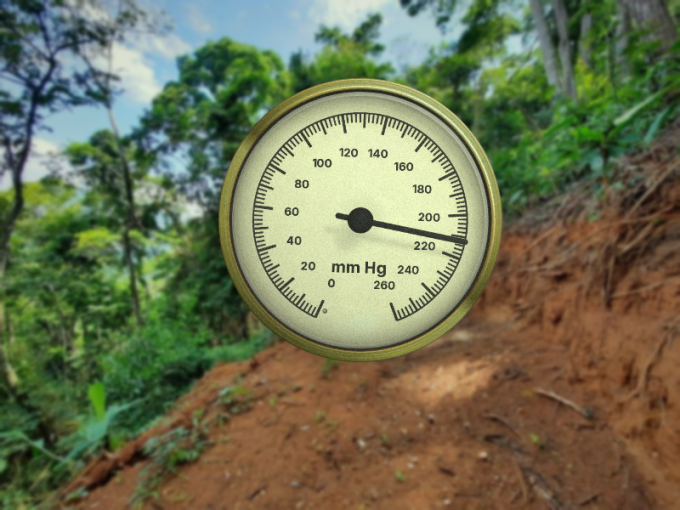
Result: 212mmHg
